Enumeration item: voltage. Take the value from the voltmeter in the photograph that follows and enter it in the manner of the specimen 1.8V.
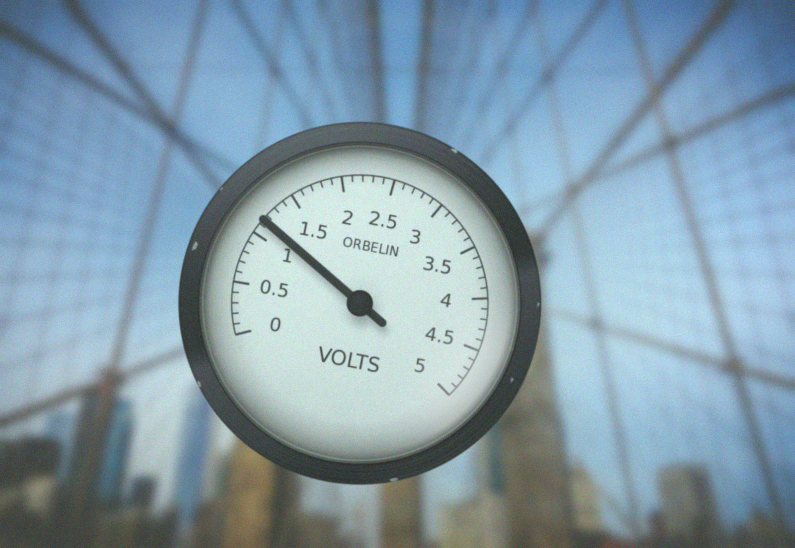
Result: 1.15V
